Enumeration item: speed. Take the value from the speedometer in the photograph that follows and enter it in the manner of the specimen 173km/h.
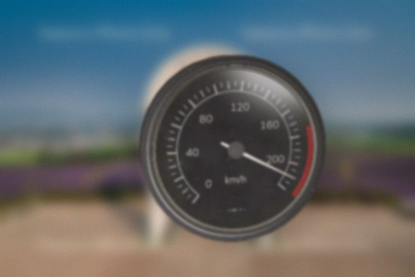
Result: 210km/h
